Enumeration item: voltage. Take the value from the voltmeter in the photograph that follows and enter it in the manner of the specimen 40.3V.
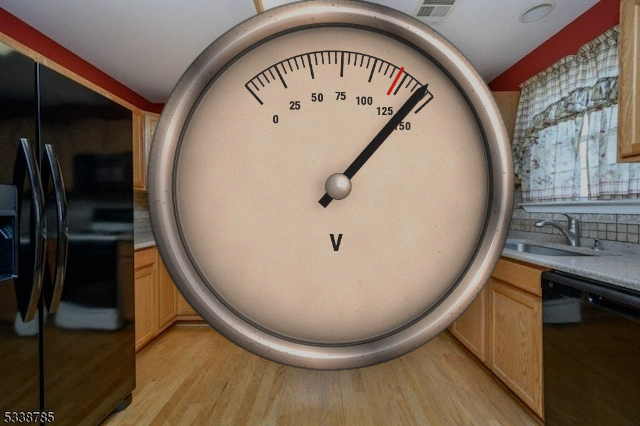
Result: 140V
